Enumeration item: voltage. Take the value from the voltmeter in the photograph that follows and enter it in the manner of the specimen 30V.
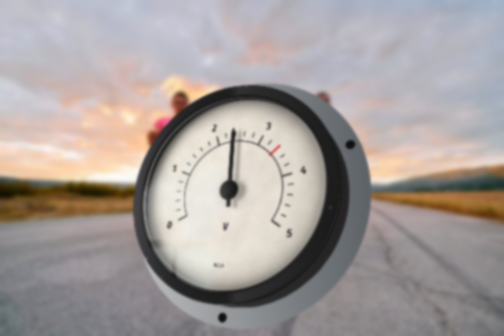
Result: 2.4V
